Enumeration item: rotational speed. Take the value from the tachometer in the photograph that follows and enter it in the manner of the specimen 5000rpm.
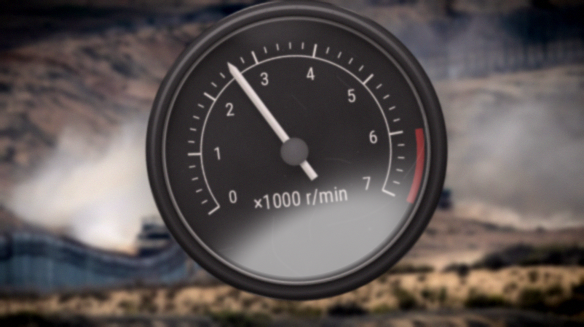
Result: 2600rpm
